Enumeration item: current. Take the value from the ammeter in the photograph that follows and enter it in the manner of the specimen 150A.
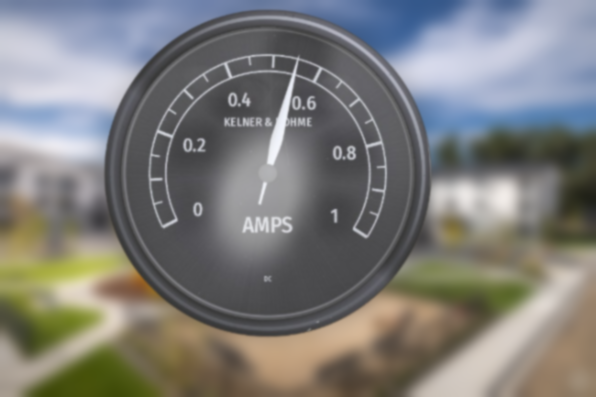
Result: 0.55A
